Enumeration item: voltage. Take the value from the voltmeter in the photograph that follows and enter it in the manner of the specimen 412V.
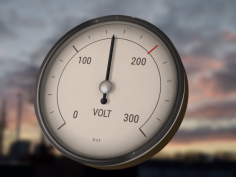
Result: 150V
